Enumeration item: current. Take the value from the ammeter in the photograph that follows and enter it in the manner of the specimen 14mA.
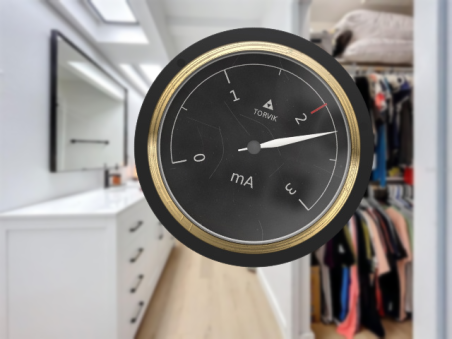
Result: 2.25mA
